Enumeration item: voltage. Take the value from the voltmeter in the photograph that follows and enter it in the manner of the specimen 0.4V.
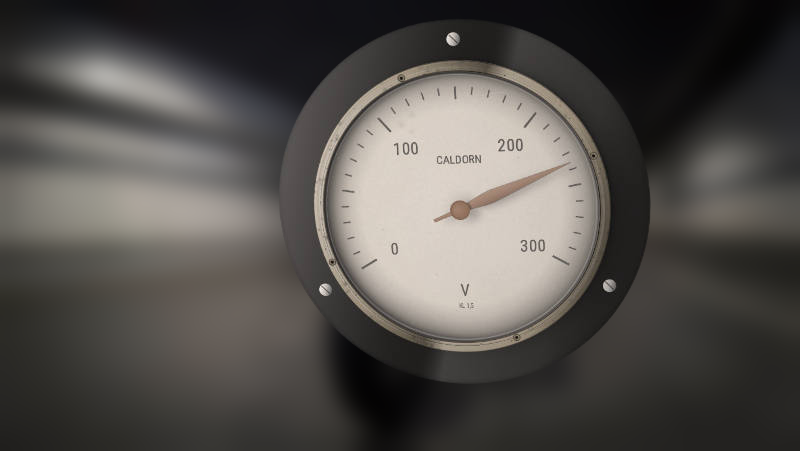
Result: 235V
